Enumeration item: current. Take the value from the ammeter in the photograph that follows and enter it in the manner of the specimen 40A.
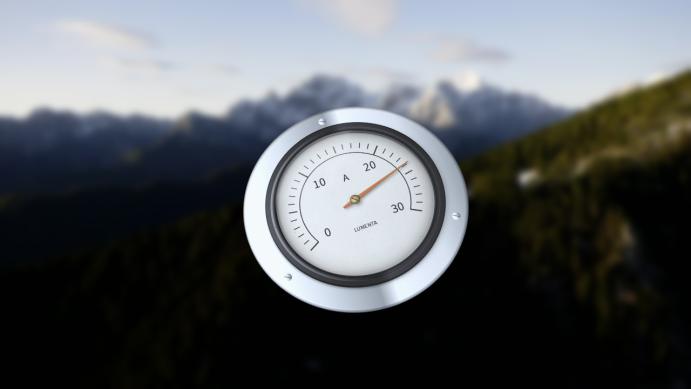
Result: 24A
